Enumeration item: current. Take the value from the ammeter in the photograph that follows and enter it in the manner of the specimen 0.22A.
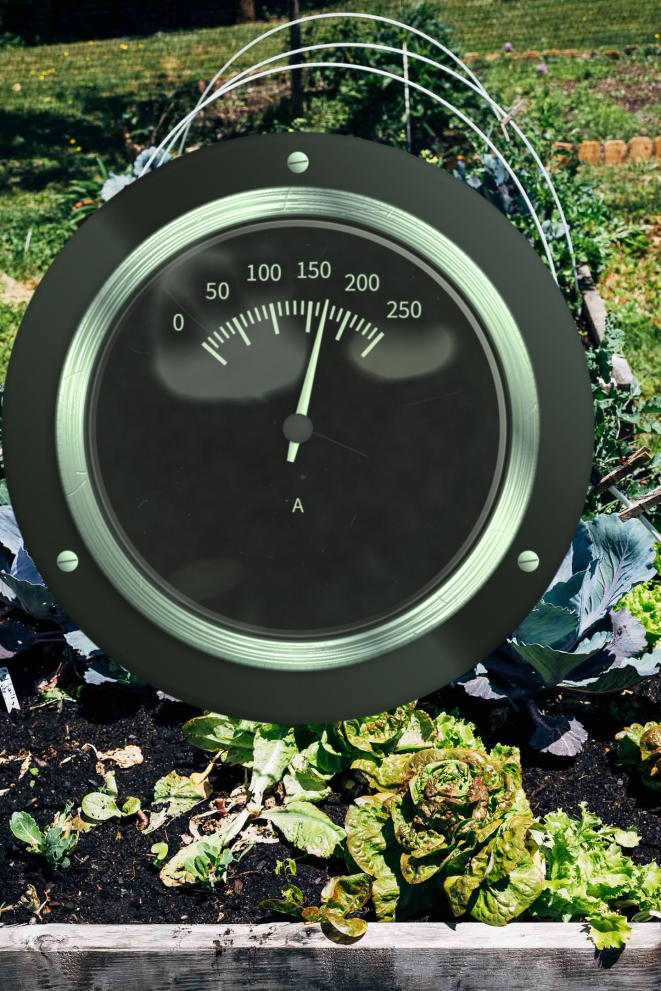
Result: 170A
